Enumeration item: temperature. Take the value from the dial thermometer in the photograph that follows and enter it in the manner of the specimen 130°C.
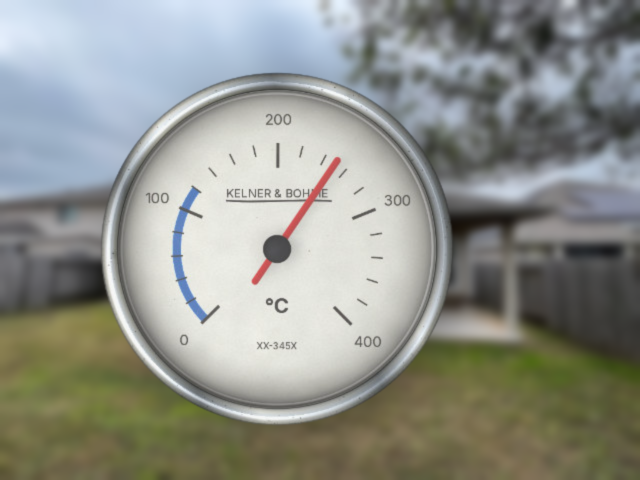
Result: 250°C
